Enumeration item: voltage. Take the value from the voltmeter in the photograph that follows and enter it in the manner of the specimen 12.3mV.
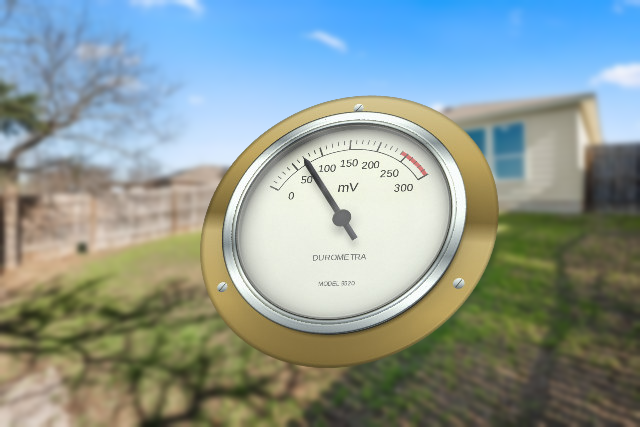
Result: 70mV
